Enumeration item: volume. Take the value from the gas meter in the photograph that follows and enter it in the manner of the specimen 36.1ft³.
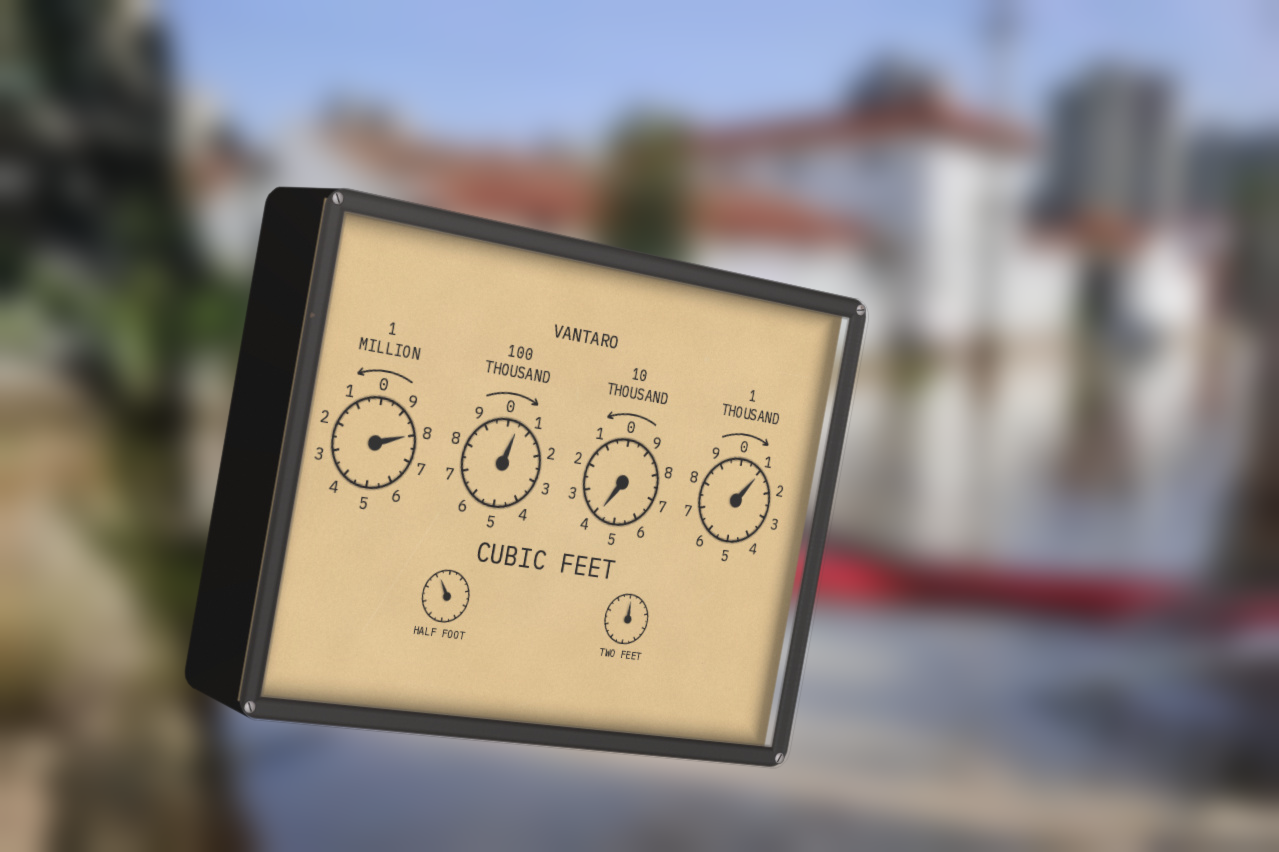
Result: 804100ft³
